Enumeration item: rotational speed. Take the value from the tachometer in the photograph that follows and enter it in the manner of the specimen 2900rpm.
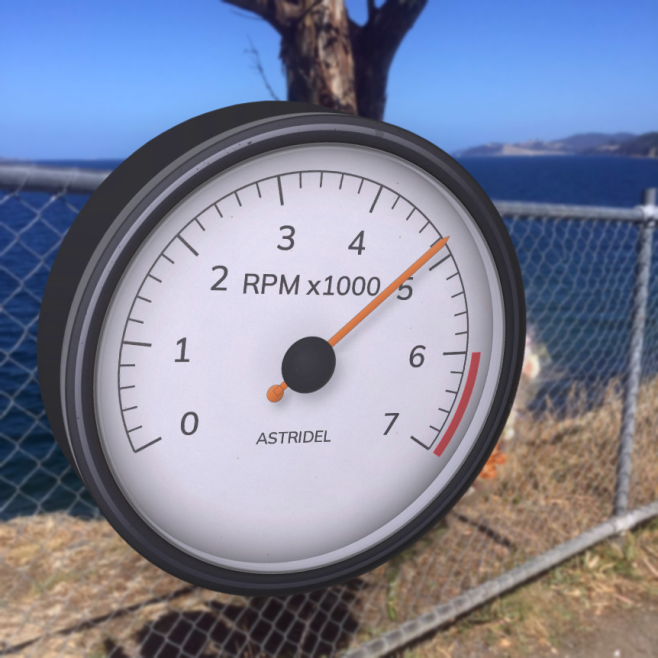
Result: 4800rpm
